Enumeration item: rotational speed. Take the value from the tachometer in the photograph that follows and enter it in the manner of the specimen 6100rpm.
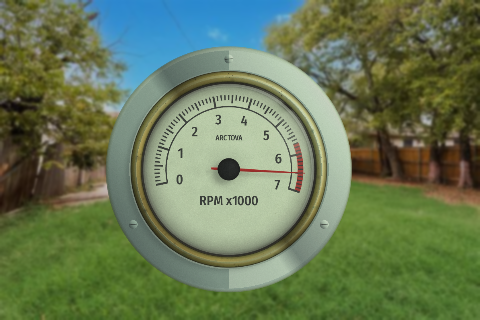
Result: 6500rpm
